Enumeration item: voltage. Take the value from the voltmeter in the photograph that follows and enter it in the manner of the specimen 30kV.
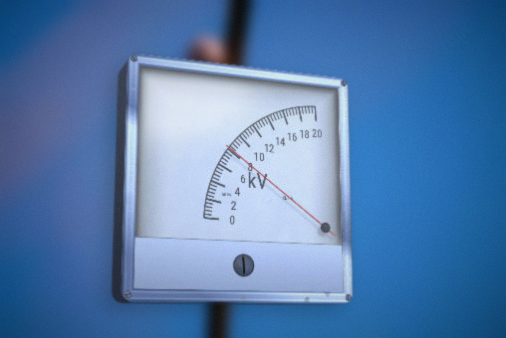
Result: 8kV
